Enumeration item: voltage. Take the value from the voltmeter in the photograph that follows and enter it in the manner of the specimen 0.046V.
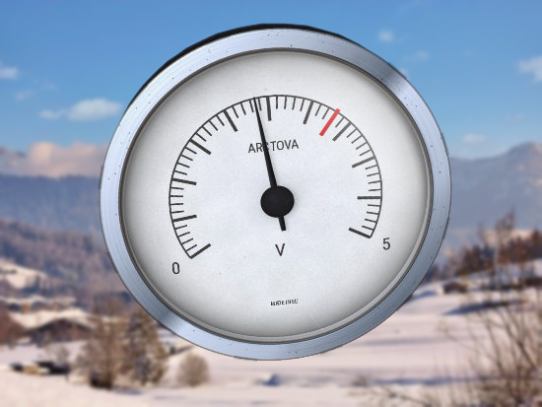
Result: 2.35V
